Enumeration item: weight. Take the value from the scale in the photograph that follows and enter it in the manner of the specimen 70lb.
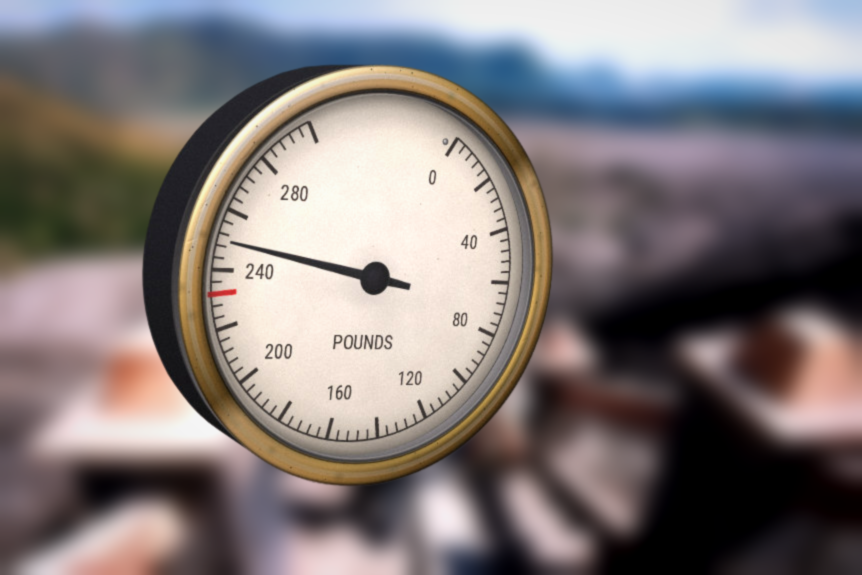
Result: 250lb
